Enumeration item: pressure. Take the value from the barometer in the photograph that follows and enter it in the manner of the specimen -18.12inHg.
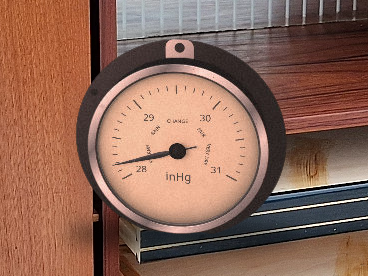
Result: 28.2inHg
